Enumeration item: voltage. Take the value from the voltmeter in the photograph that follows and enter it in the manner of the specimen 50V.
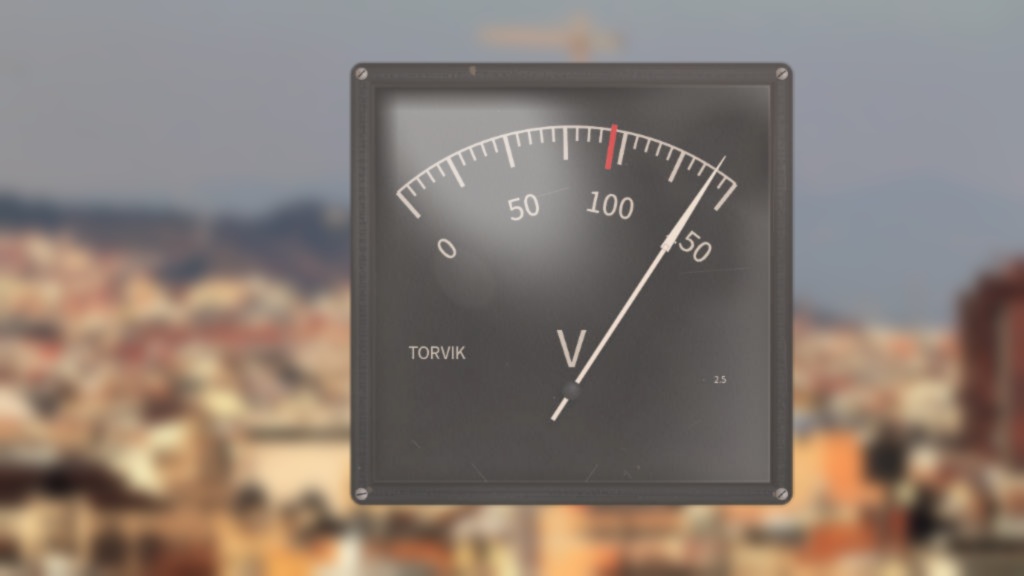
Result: 140V
